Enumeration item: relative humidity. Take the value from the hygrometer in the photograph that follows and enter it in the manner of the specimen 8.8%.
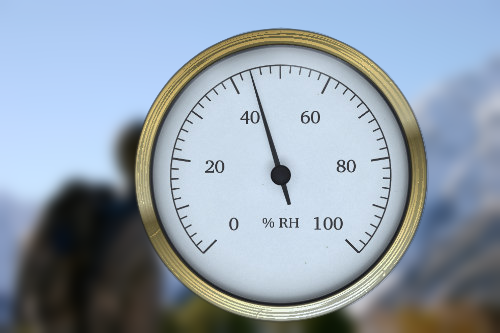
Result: 44%
